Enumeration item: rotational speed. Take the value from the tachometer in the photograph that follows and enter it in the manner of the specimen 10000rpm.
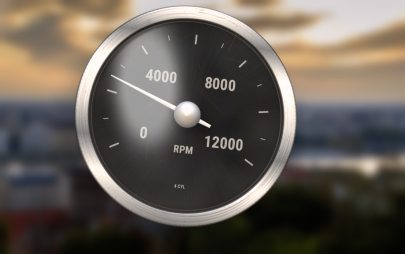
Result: 2500rpm
